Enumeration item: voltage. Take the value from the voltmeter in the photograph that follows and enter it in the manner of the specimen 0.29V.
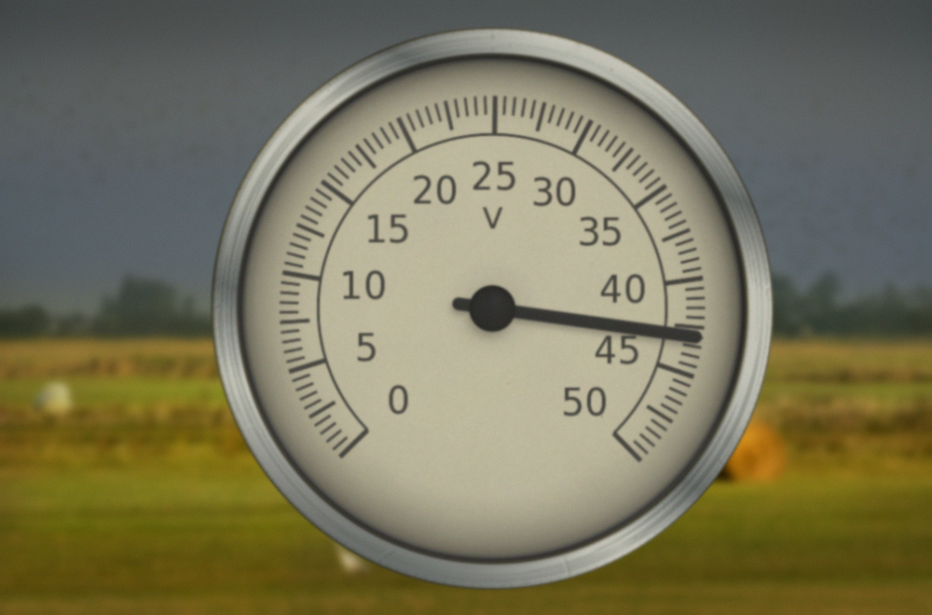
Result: 43V
